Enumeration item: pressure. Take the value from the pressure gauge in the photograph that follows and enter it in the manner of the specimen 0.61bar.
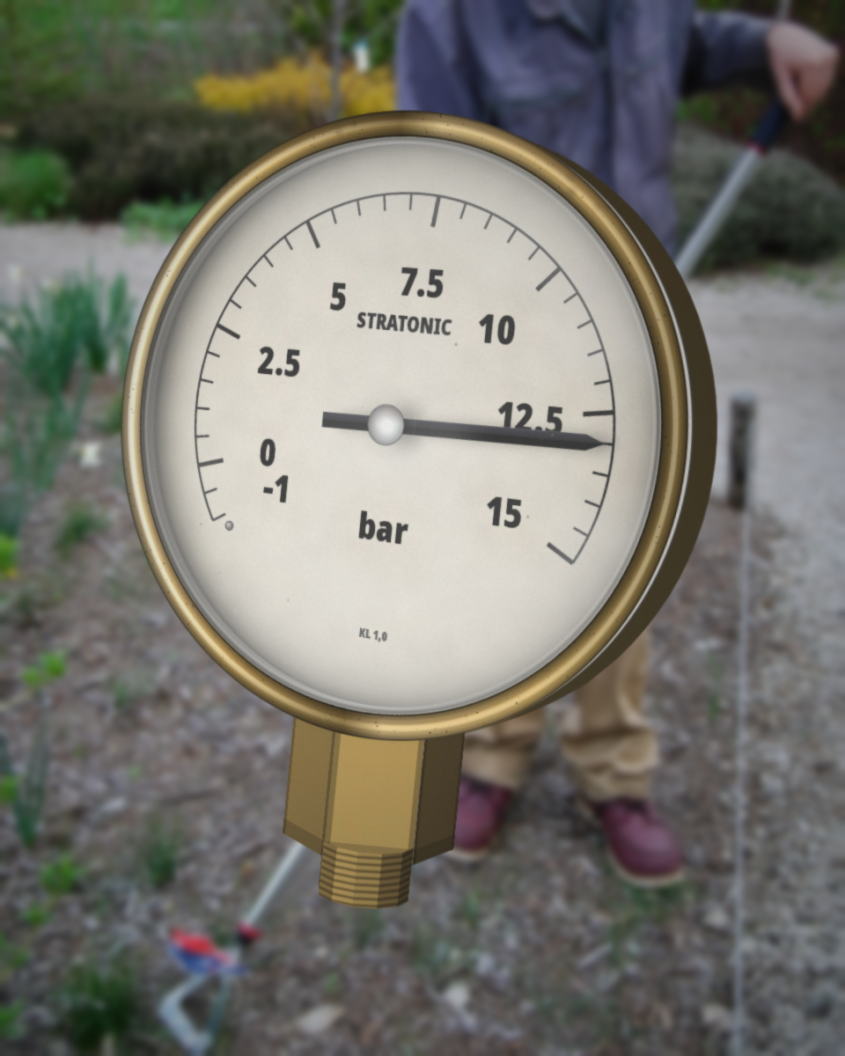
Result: 13bar
